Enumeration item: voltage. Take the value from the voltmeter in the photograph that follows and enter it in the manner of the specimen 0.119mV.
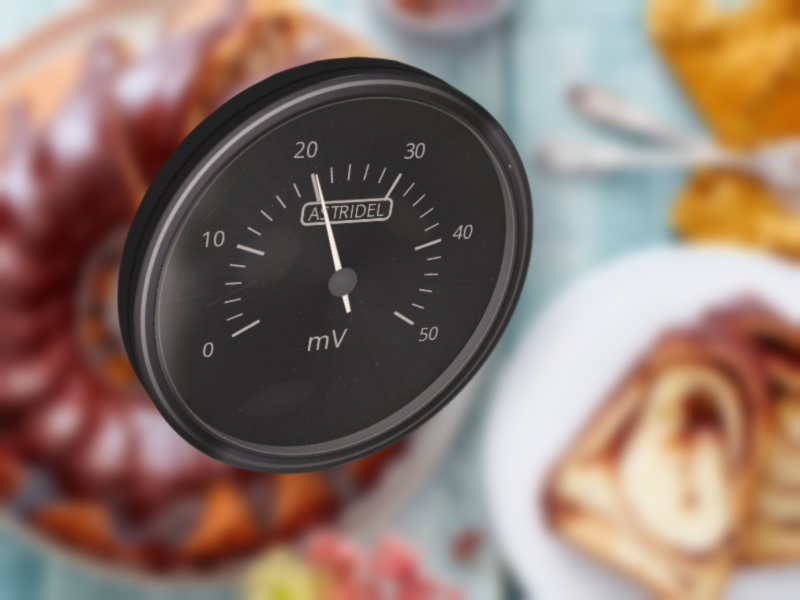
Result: 20mV
